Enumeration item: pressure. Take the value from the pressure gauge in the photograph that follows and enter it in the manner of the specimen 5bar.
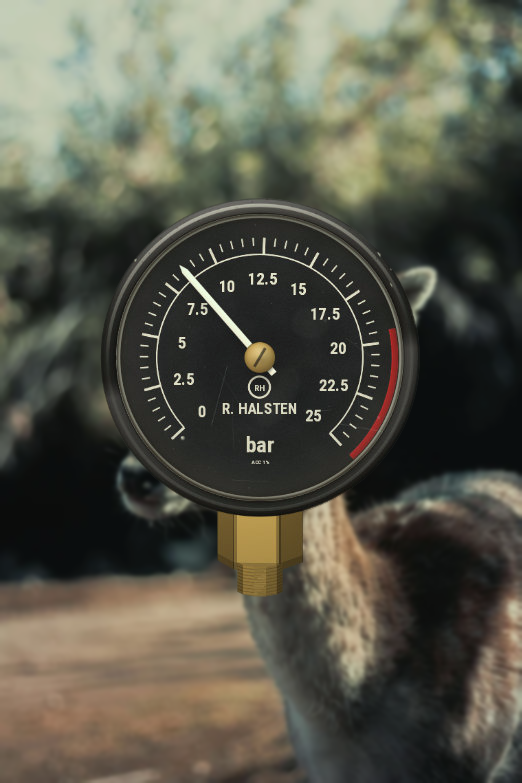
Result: 8.5bar
